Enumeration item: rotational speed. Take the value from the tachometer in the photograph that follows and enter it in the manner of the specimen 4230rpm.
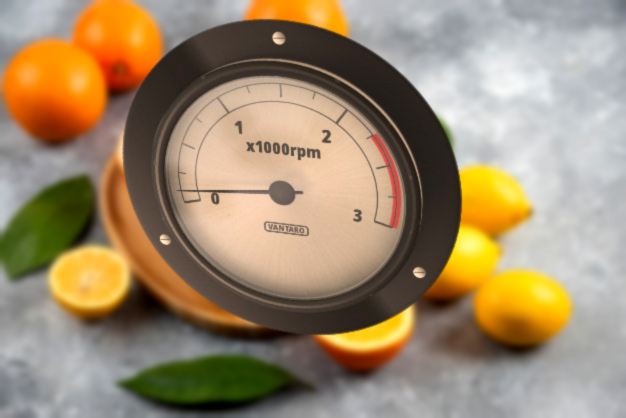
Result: 125rpm
